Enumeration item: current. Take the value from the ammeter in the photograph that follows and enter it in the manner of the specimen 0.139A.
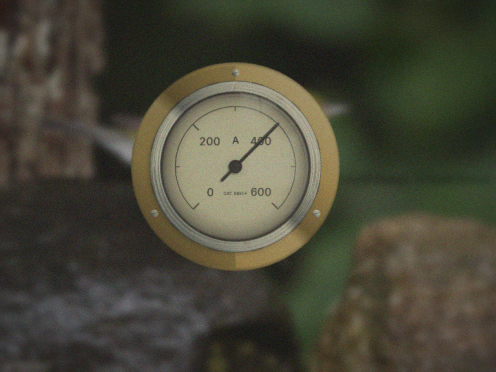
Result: 400A
